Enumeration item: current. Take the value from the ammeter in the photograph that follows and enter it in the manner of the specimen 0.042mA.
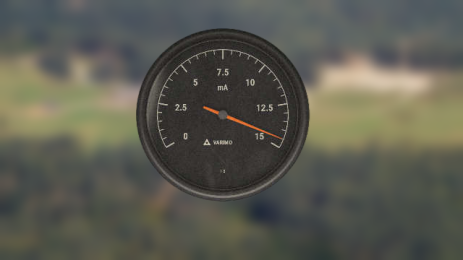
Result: 14.5mA
